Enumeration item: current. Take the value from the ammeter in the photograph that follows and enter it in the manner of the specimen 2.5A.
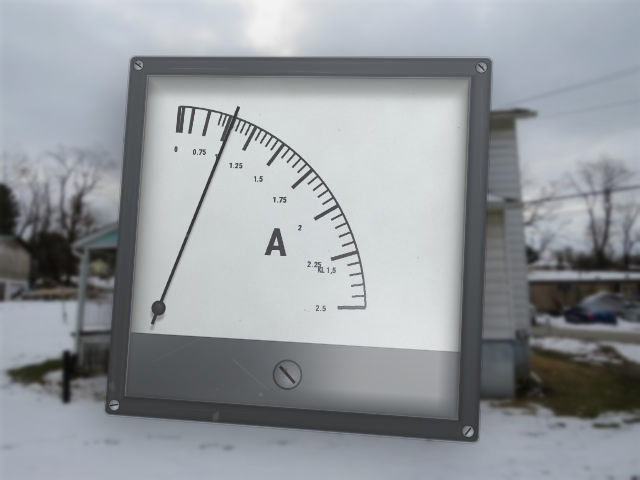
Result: 1.05A
